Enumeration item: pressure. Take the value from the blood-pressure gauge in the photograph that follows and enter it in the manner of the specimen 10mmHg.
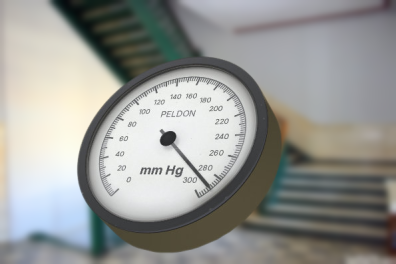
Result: 290mmHg
